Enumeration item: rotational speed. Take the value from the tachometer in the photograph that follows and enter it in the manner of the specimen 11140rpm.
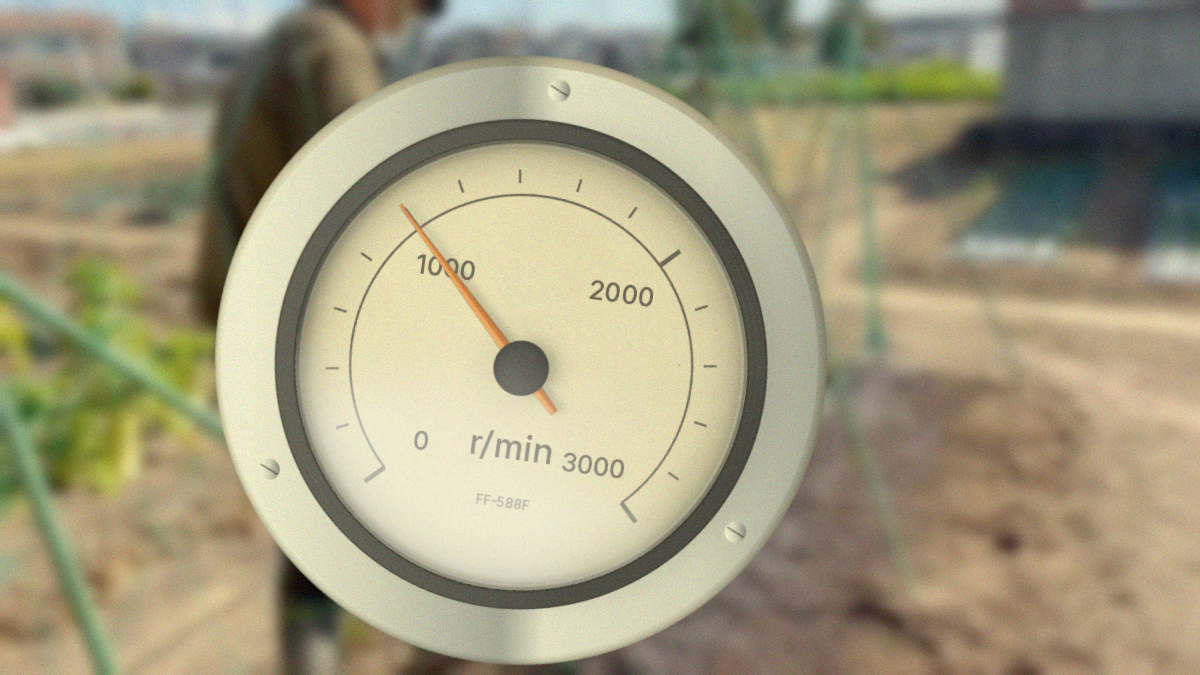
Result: 1000rpm
